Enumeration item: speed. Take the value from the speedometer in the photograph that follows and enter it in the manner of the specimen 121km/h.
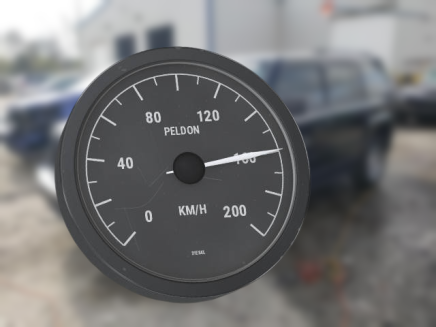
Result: 160km/h
